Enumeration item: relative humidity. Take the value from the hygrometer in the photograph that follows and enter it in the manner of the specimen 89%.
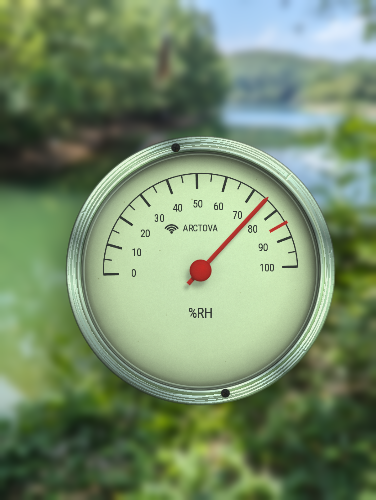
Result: 75%
